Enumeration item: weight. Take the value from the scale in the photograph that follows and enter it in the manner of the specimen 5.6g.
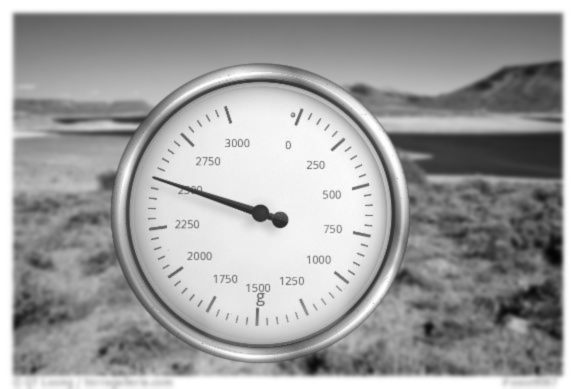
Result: 2500g
